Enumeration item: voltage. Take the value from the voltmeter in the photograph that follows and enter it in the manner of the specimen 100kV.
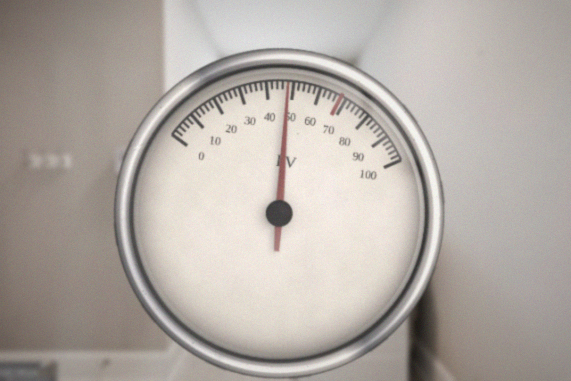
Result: 48kV
